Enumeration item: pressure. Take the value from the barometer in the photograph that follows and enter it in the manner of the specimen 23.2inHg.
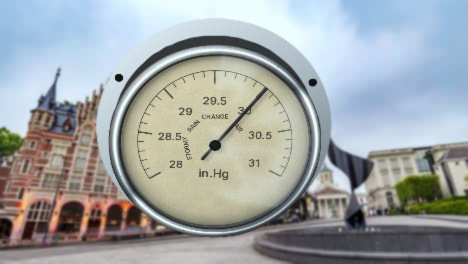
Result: 30inHg
